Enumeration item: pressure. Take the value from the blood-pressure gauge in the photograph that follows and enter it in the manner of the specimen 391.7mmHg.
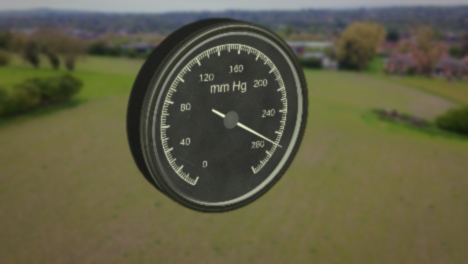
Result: 270mmHg
